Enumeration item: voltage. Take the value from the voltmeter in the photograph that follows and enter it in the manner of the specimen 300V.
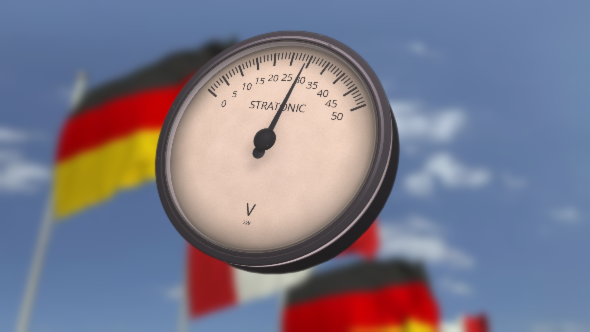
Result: 30V
